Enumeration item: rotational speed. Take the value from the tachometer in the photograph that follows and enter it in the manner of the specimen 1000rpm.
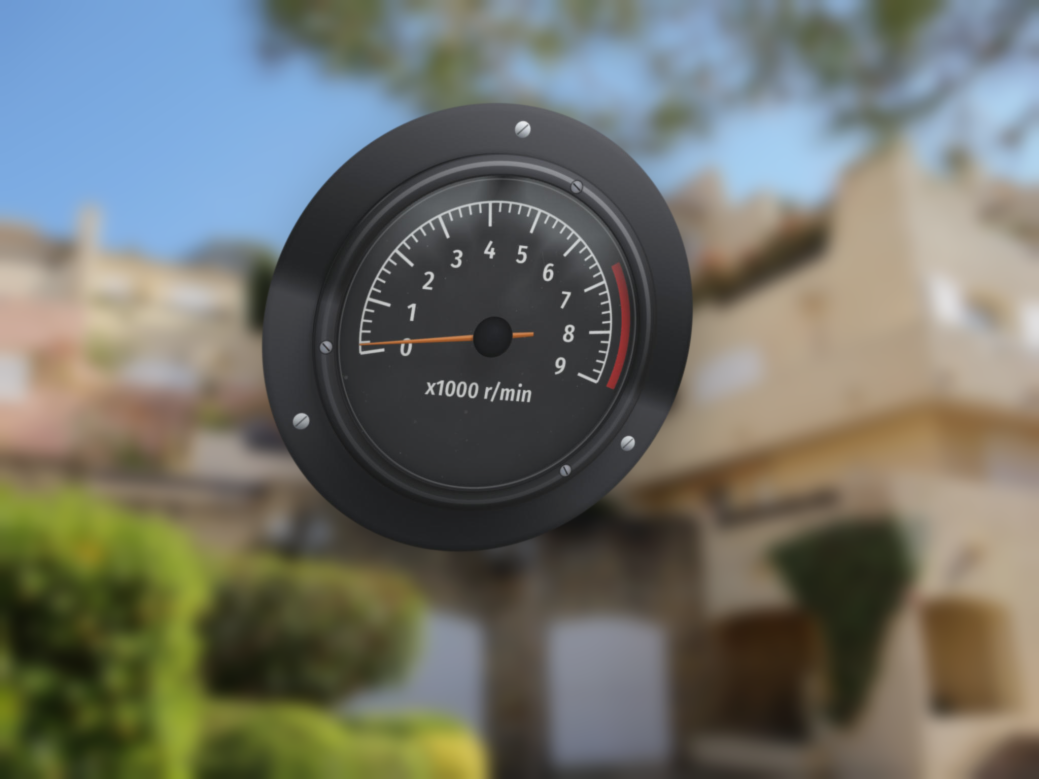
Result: 200rpm
